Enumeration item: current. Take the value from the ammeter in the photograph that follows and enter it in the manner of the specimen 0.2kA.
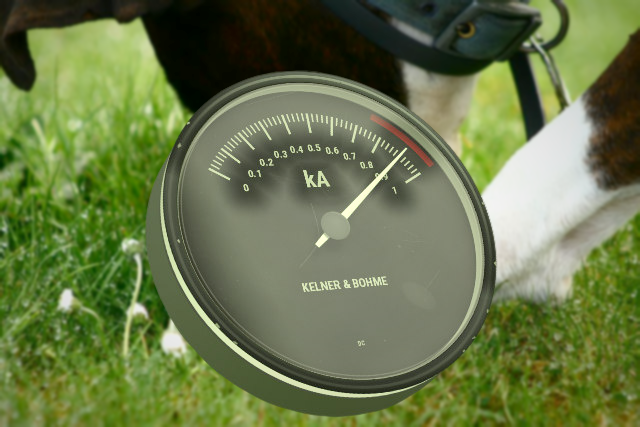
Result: 0.9kA
